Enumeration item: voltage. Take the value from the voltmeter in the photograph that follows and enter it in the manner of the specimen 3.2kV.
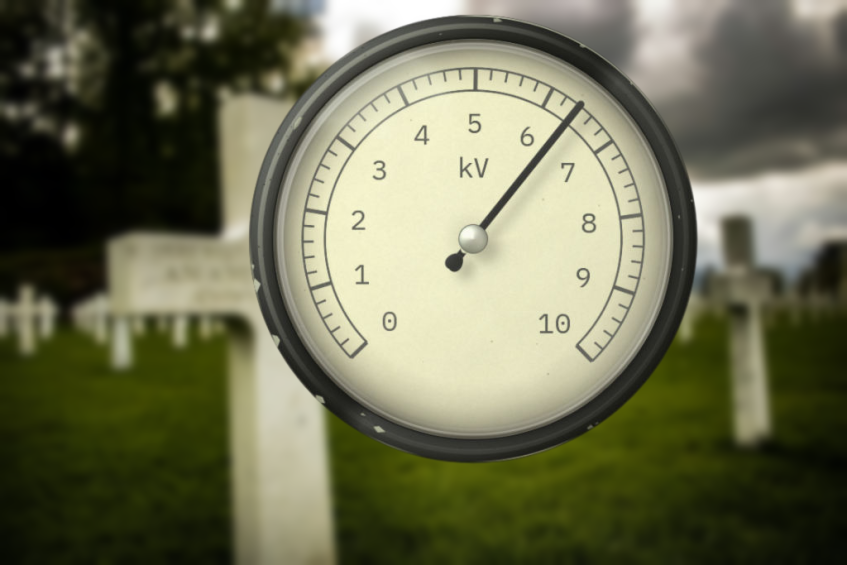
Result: 6.4kV
